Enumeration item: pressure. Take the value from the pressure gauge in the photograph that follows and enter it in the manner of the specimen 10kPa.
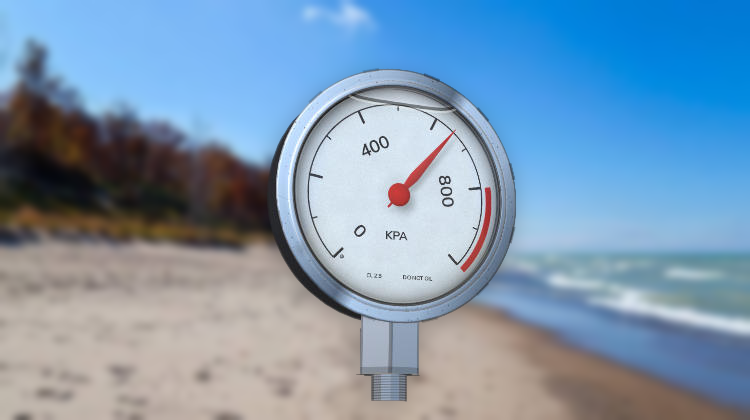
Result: 650kPa
